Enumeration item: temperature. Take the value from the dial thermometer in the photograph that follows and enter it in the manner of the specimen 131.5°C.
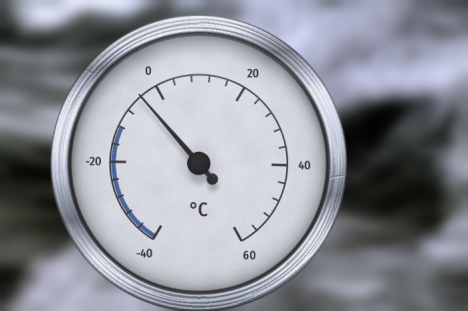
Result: -4°C
